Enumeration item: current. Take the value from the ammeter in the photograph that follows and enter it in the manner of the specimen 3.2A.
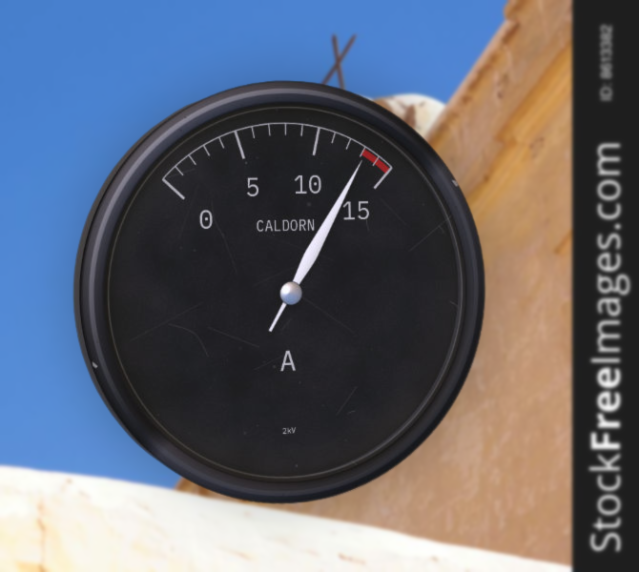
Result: 13A
